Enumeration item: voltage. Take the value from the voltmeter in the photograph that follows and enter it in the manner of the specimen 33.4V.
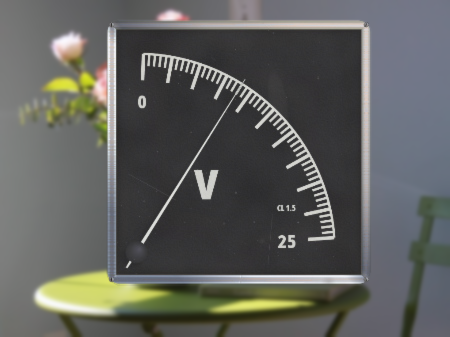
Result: 9V
